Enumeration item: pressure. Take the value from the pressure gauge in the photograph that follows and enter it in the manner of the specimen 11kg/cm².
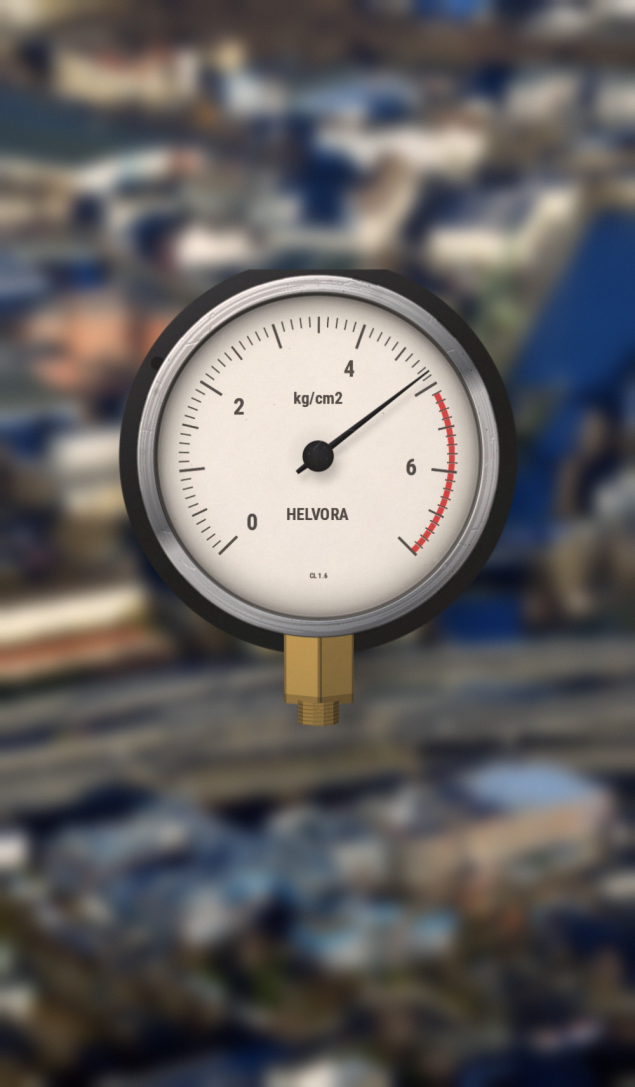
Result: 4.85kg/cm²
